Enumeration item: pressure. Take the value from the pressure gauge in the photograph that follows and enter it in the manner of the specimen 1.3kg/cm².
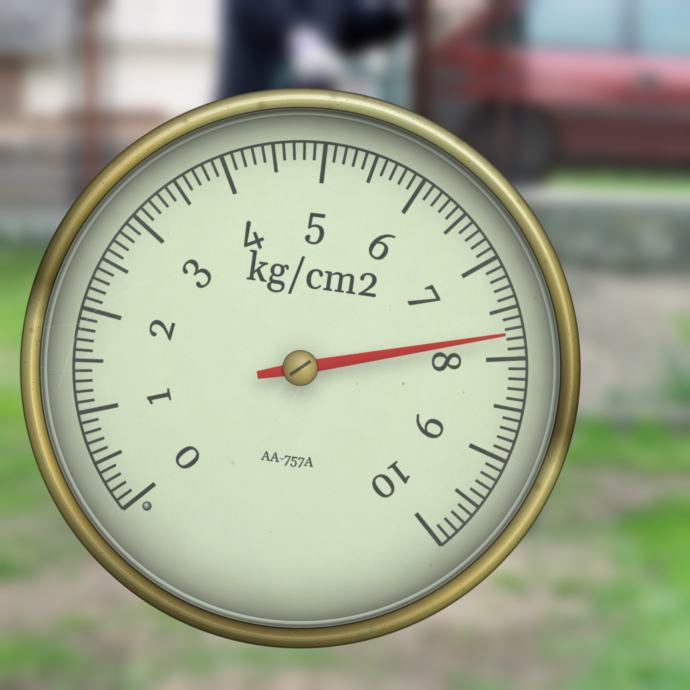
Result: 7.75kg/cm²
